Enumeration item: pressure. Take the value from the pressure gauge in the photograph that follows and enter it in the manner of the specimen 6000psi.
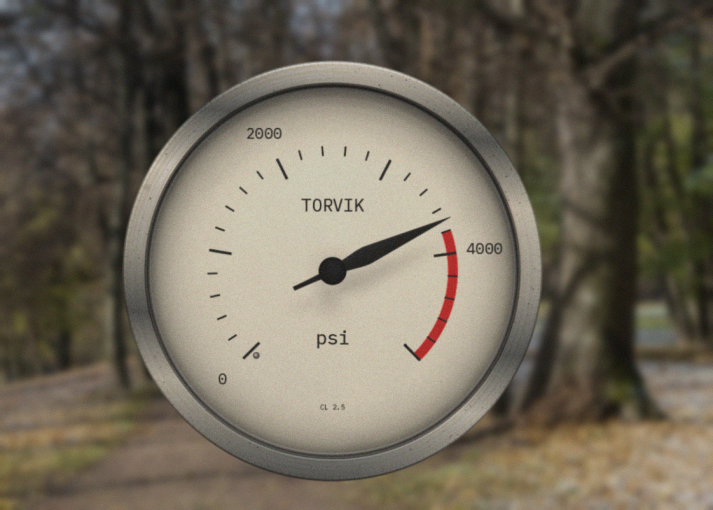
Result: 3700psi
